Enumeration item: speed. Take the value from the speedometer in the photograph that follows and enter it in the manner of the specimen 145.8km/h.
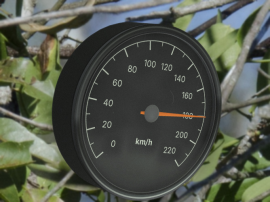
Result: 180km/h
